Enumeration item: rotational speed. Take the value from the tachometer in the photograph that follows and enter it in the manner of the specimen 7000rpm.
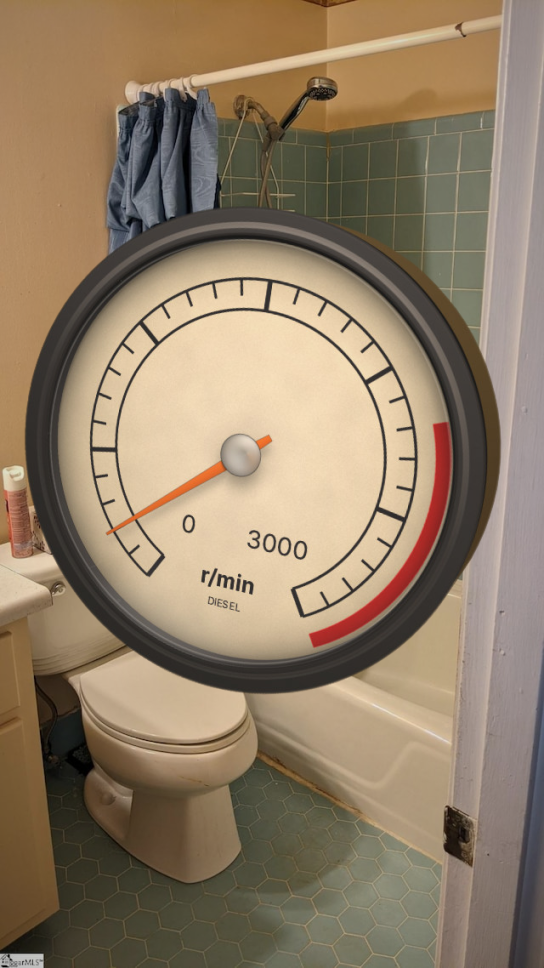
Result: 200rpm
